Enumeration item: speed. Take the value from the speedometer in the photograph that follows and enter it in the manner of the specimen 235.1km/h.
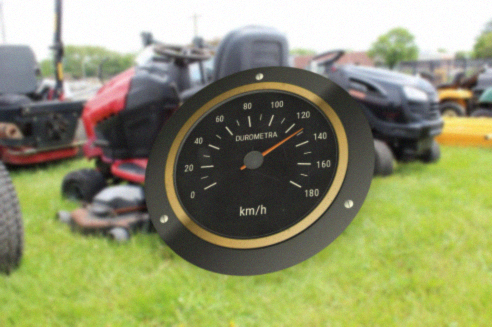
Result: 130km/h
